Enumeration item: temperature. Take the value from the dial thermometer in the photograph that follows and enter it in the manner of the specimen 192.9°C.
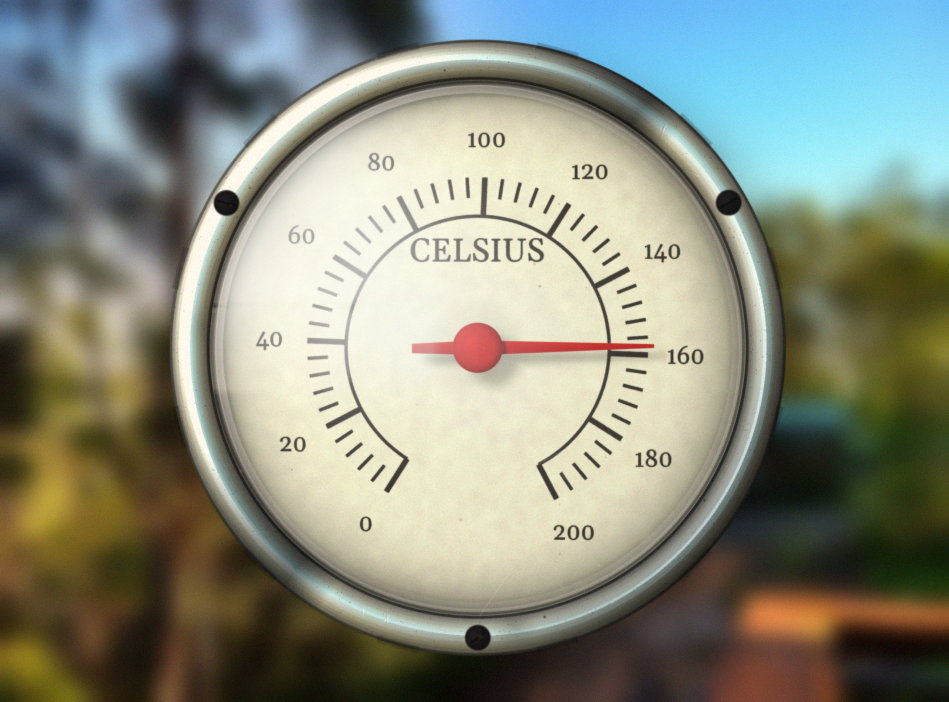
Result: 158°C
